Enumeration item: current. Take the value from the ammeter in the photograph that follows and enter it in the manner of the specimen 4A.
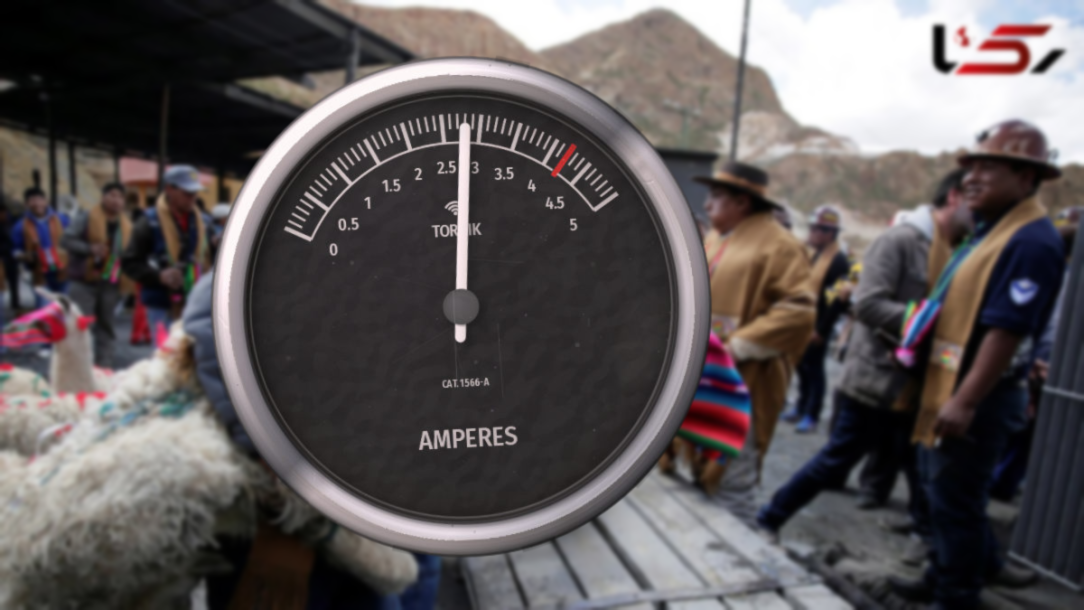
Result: 2.8A
